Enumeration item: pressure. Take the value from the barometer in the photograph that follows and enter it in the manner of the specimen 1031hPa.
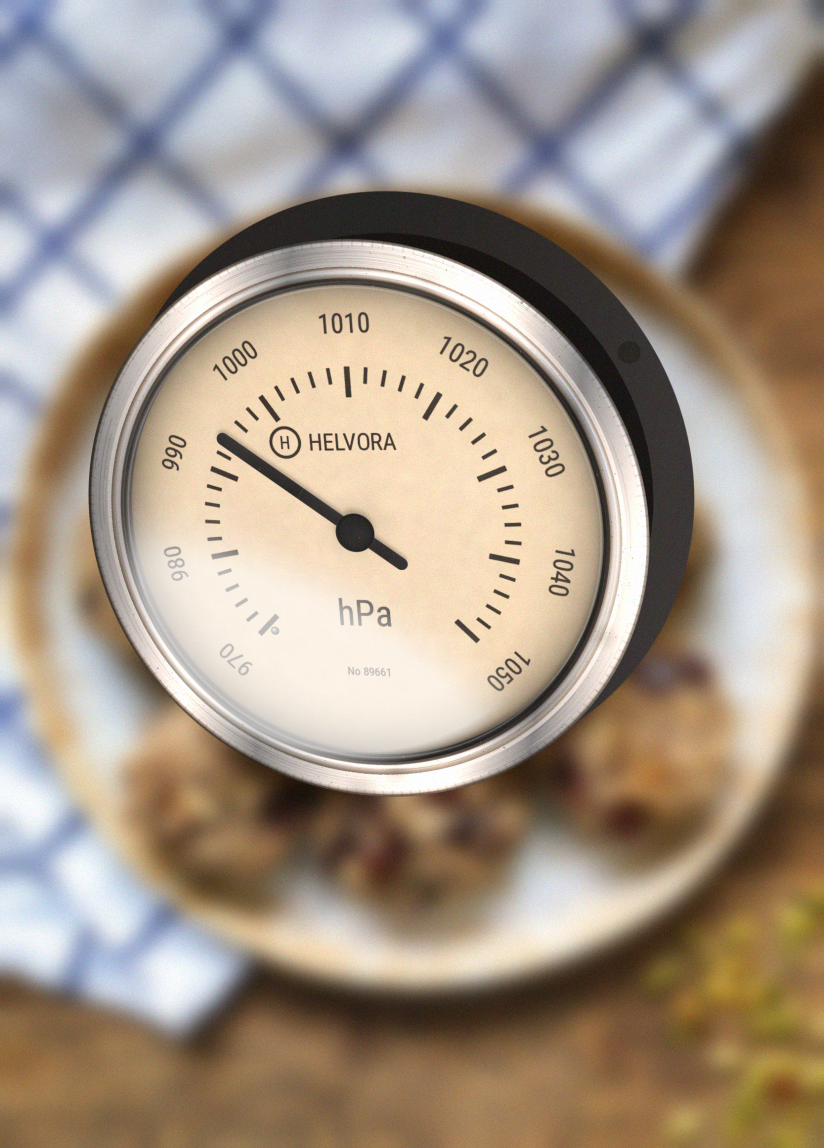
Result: 994hPa
